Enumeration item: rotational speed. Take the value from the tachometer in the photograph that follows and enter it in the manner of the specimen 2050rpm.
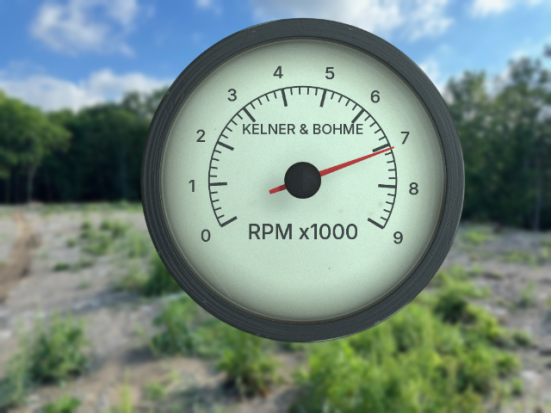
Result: 7100rpm
